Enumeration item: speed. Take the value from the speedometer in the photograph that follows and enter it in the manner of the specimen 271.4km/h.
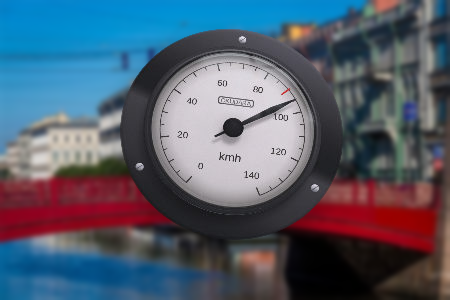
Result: 95km/h
